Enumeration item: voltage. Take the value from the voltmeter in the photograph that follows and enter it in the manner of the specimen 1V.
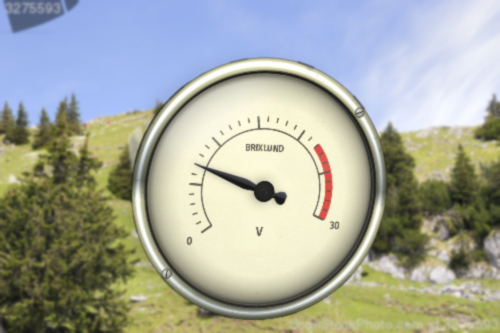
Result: 7V
